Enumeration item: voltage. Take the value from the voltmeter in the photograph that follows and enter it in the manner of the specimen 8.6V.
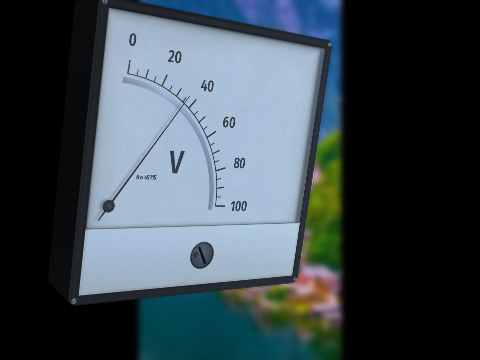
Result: 35V
